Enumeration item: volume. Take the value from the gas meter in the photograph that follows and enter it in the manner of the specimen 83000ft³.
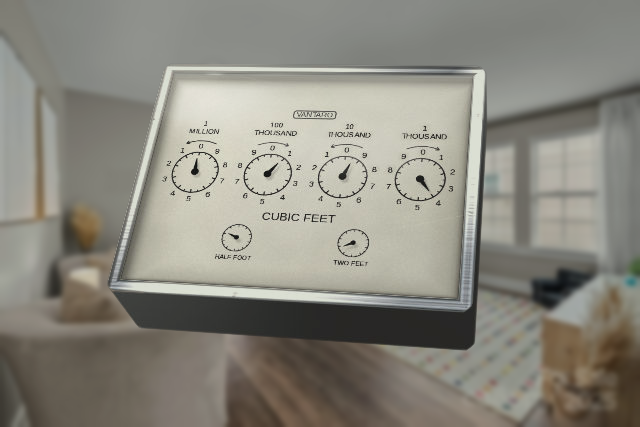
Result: 9400ft³
